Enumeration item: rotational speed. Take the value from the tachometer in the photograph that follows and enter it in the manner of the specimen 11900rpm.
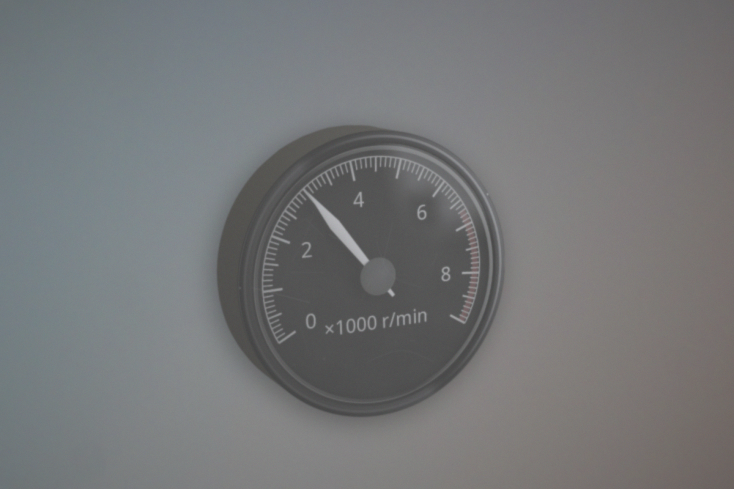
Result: 3000rpm
